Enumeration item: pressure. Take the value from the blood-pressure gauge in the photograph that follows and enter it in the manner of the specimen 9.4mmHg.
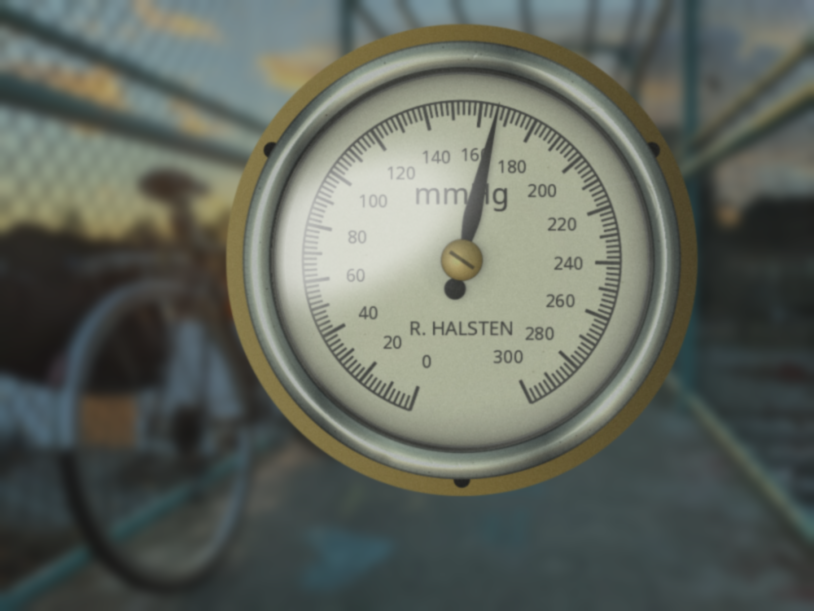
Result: 166mmHg
